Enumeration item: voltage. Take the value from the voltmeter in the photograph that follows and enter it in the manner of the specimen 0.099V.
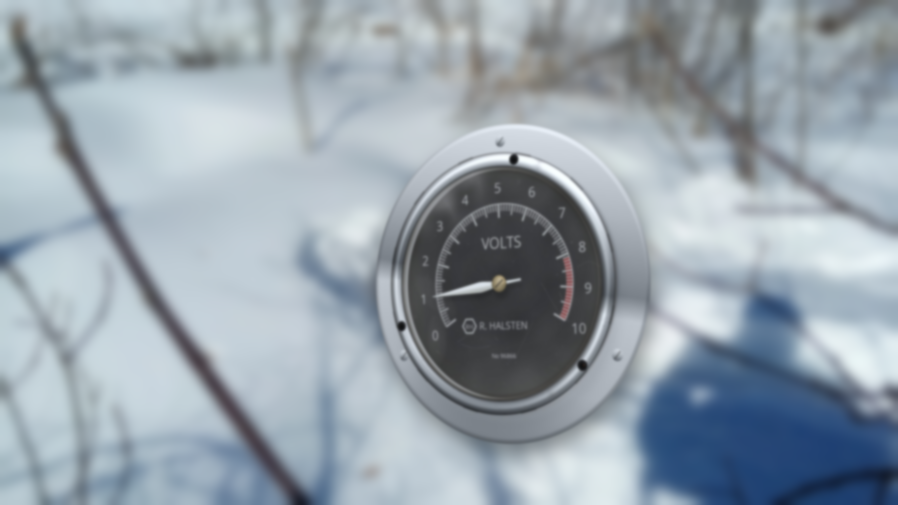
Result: 1V
